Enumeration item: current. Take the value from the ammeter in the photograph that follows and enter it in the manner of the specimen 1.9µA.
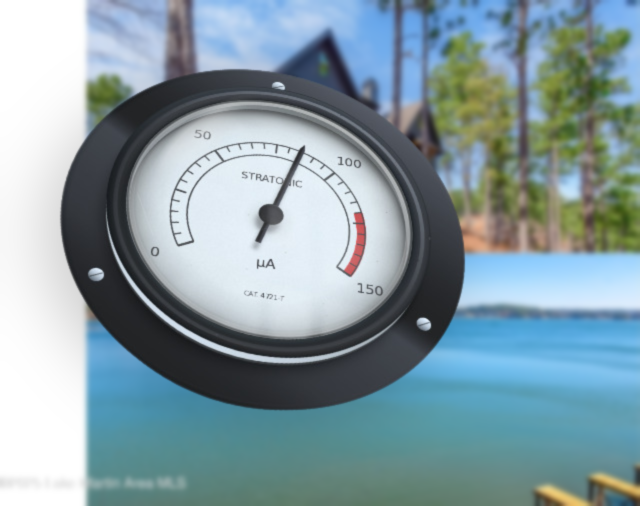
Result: 85µA
